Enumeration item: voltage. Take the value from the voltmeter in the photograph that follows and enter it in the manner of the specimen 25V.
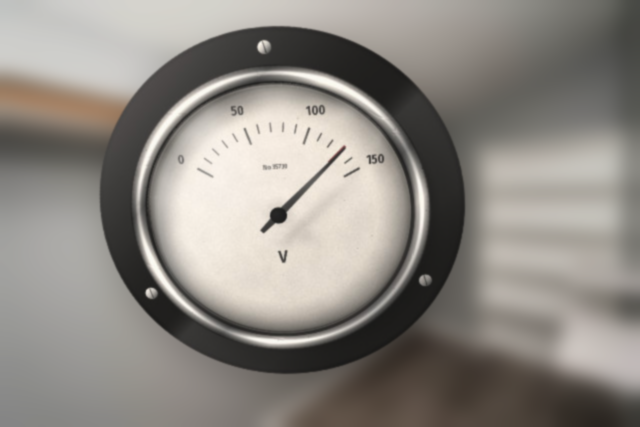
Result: 130V
